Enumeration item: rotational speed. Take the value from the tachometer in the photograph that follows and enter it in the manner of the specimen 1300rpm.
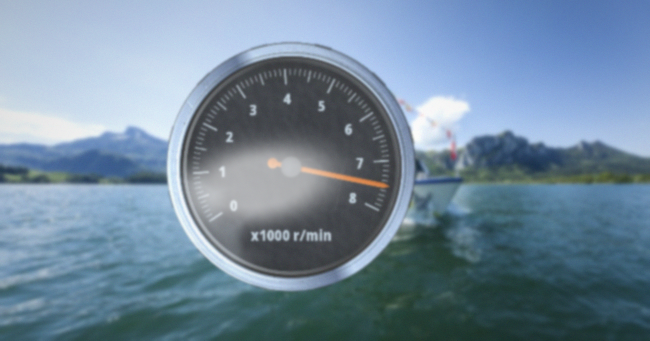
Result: 7500rpm
